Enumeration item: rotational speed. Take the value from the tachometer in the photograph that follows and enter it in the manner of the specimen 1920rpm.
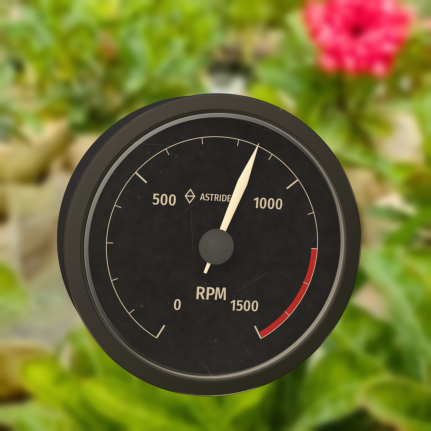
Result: 850rpm
